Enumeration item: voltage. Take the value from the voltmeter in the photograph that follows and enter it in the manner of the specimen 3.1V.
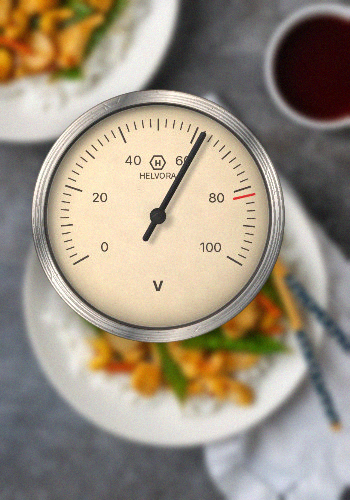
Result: 62V
